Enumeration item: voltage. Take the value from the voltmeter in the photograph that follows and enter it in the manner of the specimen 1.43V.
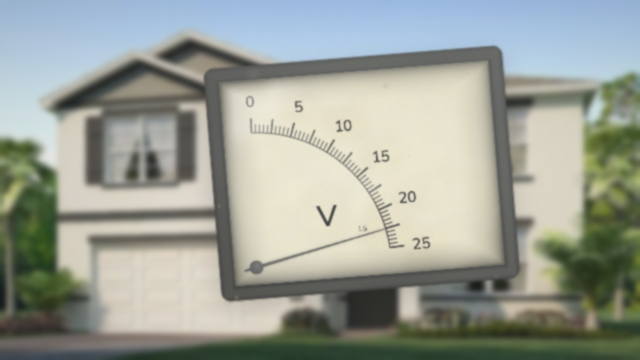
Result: 22.5V
